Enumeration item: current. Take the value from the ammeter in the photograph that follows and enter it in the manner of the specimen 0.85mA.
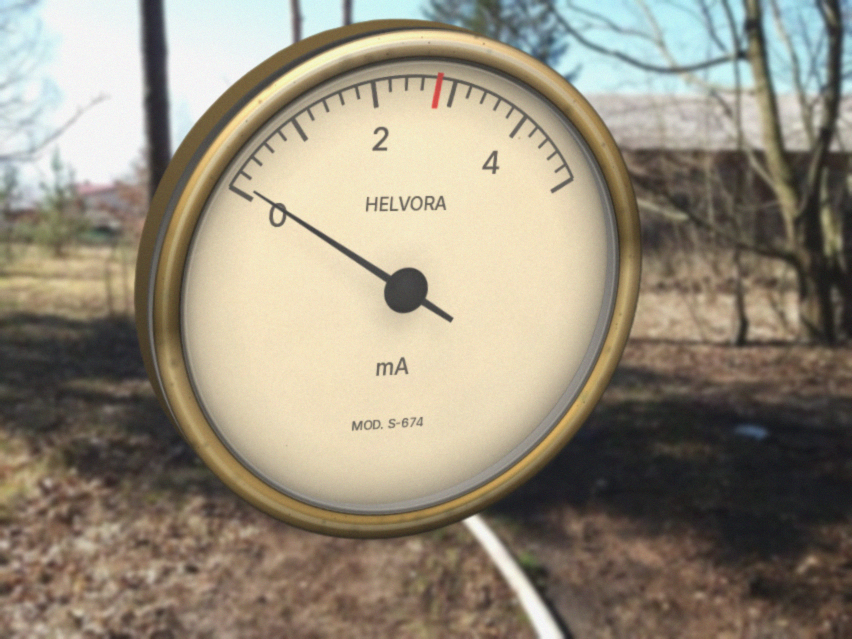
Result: 0.1mA
